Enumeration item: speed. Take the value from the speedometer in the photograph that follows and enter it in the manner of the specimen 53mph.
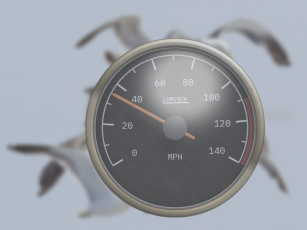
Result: 35mph
